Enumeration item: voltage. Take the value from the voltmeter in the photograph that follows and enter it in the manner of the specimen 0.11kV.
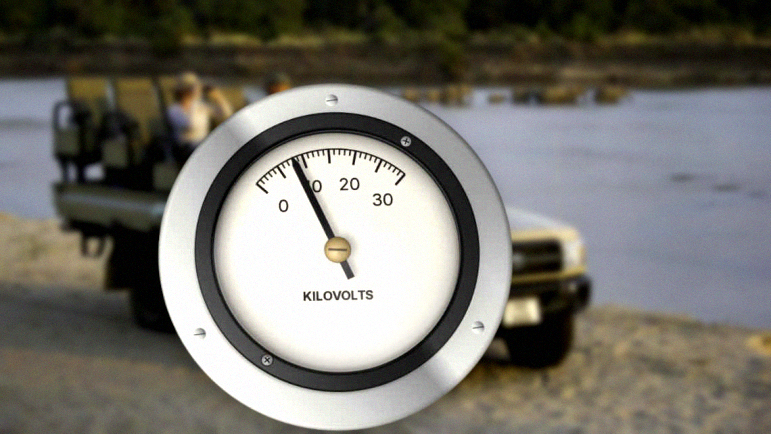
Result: 8kV
